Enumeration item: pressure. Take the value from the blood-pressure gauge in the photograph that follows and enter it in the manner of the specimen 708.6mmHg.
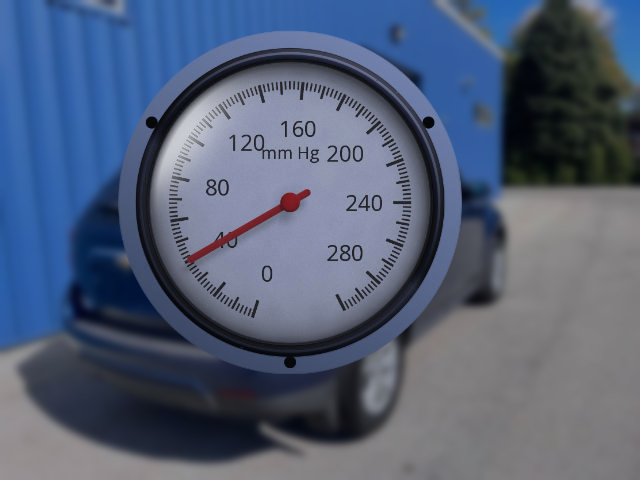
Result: 40mmHg
